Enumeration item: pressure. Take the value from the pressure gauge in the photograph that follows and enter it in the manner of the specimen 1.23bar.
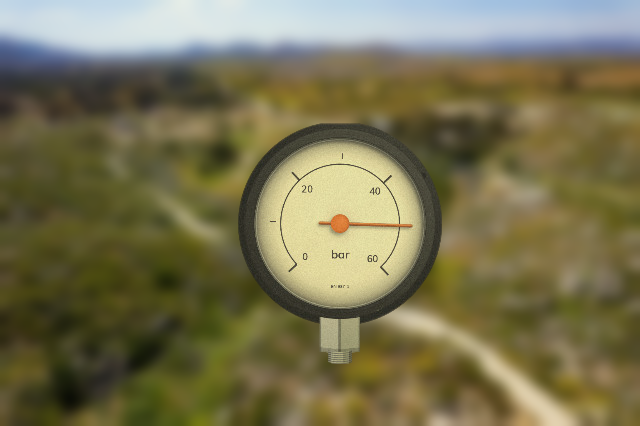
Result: 50bar
